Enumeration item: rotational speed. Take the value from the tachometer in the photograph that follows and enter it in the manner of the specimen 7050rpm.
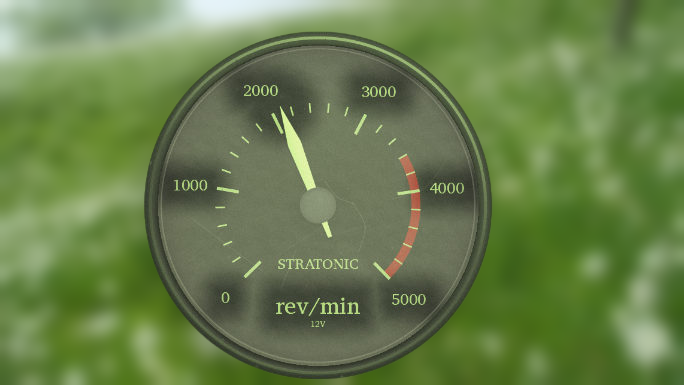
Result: 2100rpm
